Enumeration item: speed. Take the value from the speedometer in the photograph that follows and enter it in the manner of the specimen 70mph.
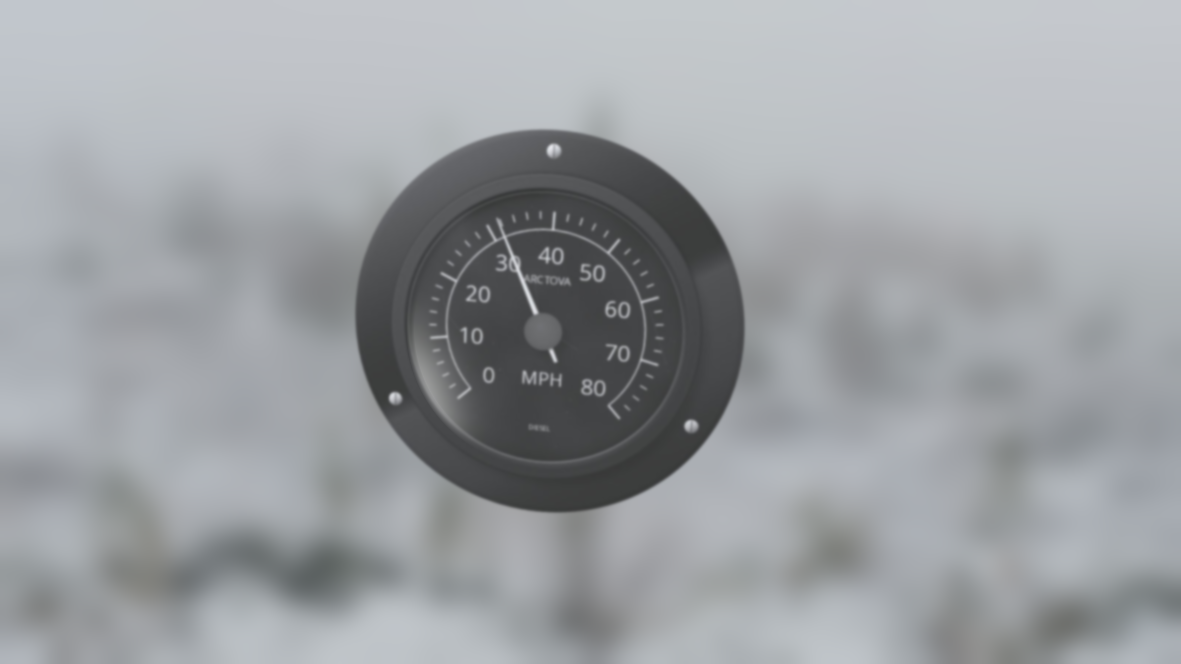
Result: 32mph
